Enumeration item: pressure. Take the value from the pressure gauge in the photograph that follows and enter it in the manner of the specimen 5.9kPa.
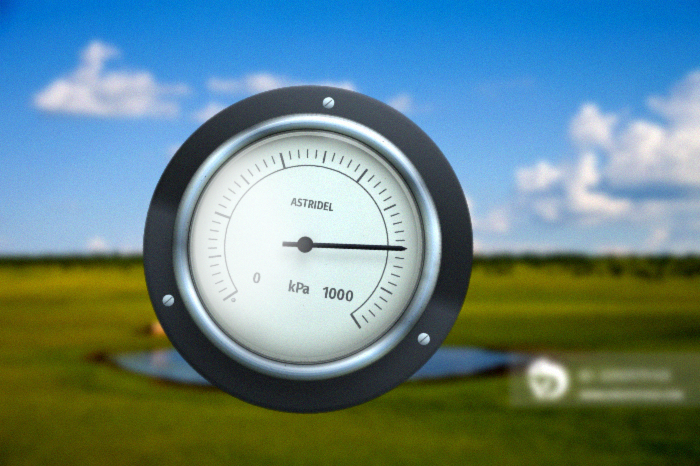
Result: 800kPa
